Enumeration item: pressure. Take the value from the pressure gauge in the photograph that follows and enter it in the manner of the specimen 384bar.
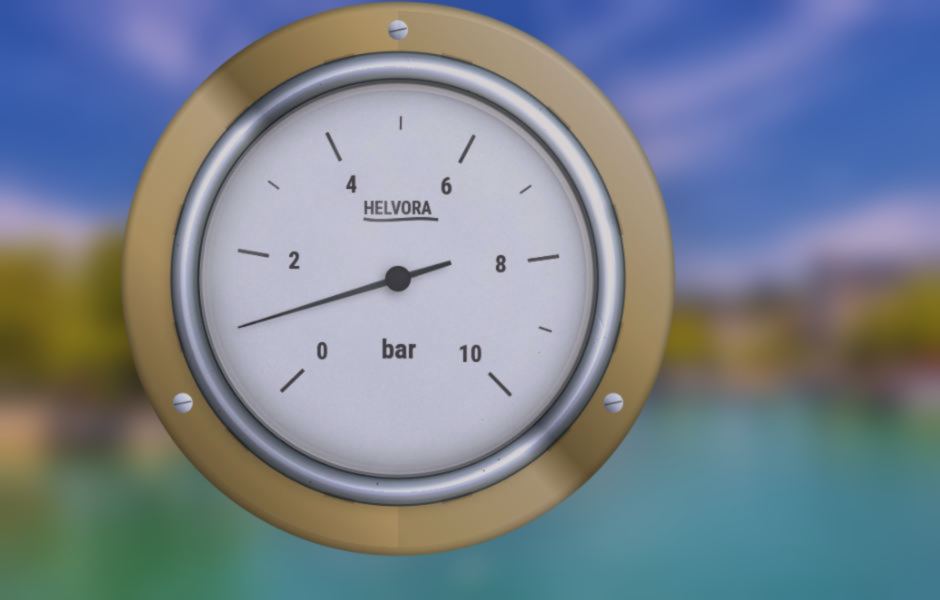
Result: 1bar
